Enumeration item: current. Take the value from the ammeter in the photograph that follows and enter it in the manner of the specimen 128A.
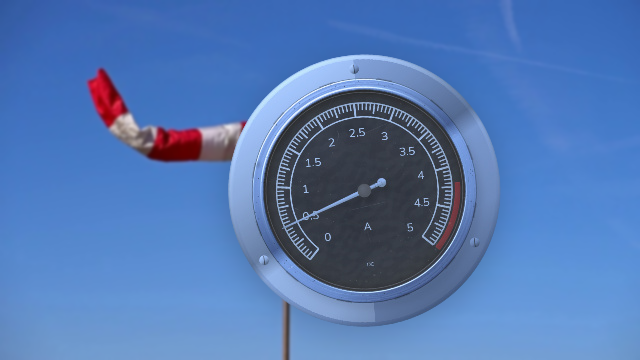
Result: 0.5A
